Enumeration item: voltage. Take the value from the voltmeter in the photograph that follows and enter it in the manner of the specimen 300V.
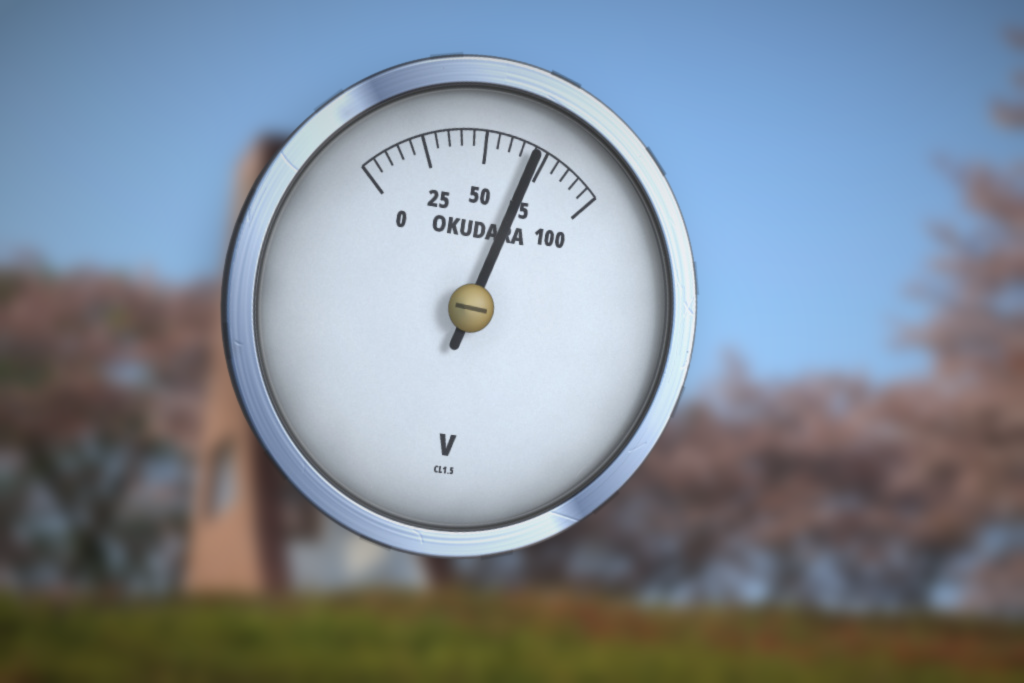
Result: 70V
